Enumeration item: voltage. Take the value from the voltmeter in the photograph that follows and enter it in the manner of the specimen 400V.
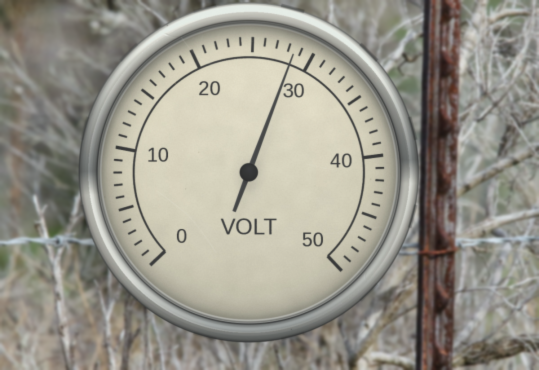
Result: 28.5V
